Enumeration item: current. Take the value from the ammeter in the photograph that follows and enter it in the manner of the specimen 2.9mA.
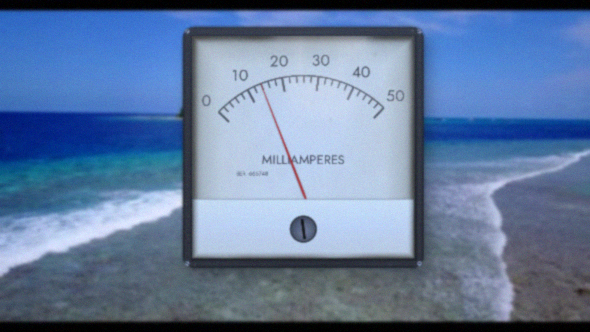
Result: 14mA
